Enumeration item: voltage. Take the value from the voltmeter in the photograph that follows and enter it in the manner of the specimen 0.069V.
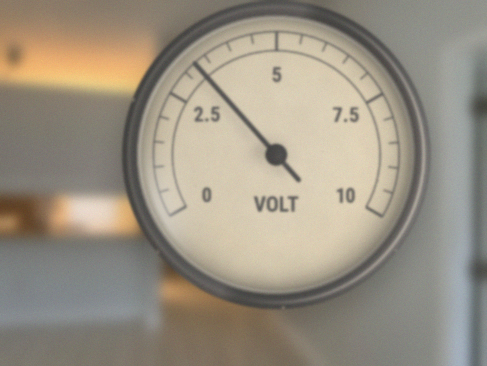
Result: 3.25V
